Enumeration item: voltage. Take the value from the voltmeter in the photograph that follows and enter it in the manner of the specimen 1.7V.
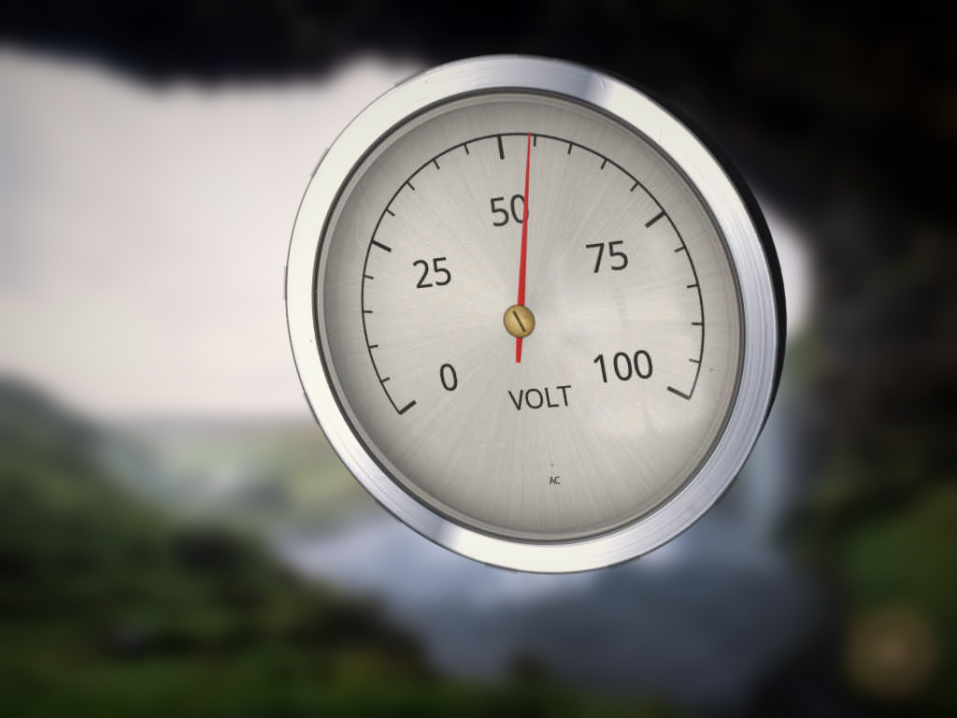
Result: 55V
